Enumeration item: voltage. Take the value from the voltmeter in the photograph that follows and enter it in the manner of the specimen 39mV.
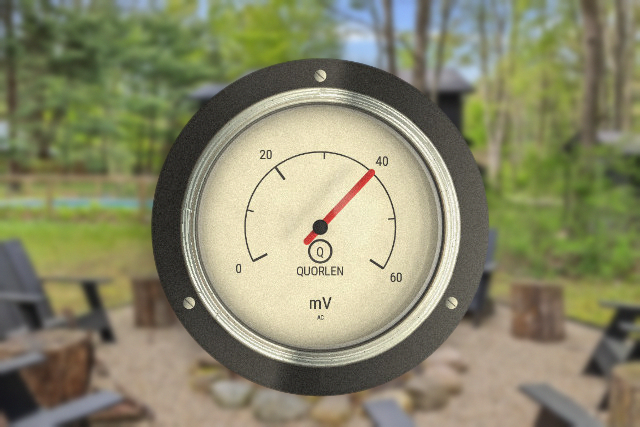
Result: 40mV
